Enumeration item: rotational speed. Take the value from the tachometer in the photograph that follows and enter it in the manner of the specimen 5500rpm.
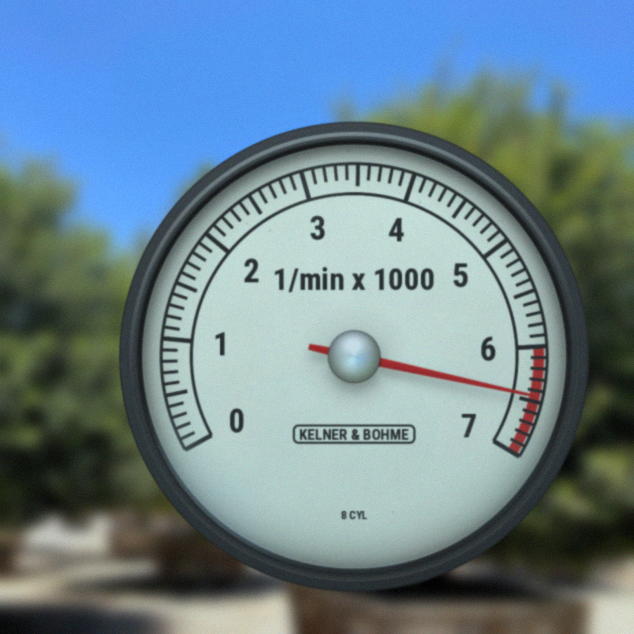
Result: 6450rpm
